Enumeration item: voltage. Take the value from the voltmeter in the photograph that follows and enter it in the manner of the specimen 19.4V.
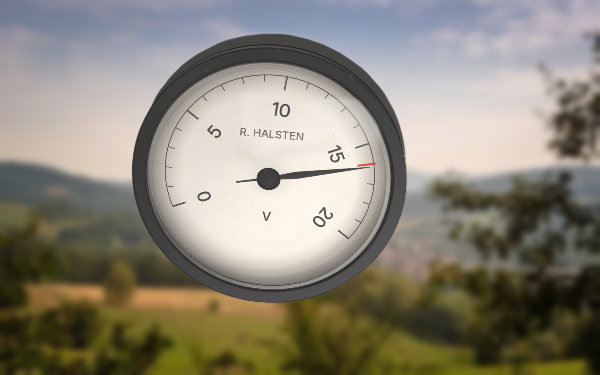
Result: 16V
